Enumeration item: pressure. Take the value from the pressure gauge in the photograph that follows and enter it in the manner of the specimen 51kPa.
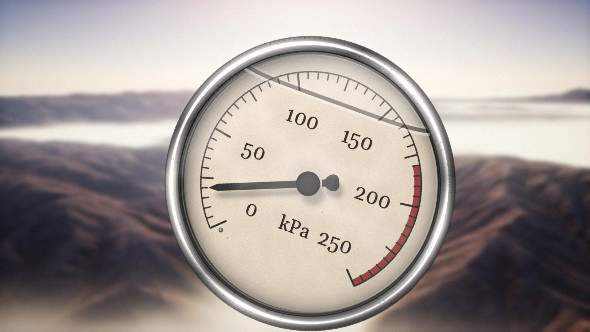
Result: 20kPa
